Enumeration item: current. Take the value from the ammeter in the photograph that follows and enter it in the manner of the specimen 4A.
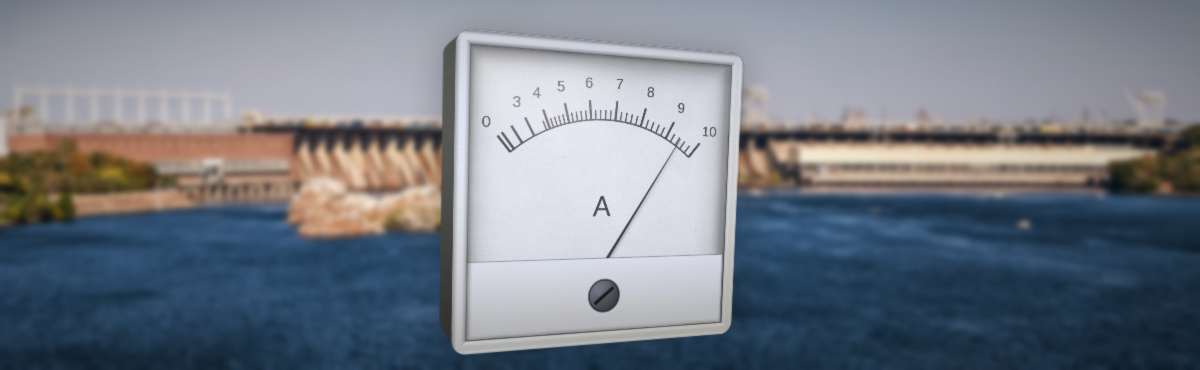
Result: 9.4A
